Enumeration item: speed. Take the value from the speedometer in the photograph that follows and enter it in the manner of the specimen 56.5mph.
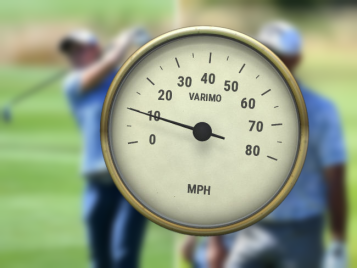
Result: 10mph
